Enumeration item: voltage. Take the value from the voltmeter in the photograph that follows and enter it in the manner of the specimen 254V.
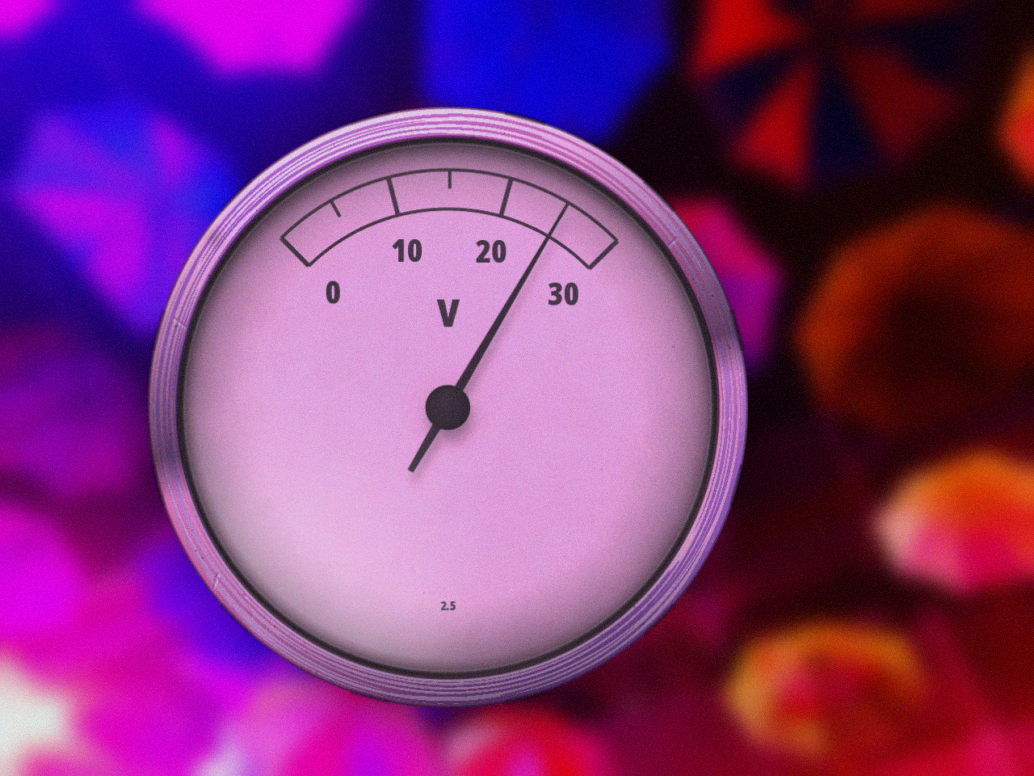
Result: 25V
